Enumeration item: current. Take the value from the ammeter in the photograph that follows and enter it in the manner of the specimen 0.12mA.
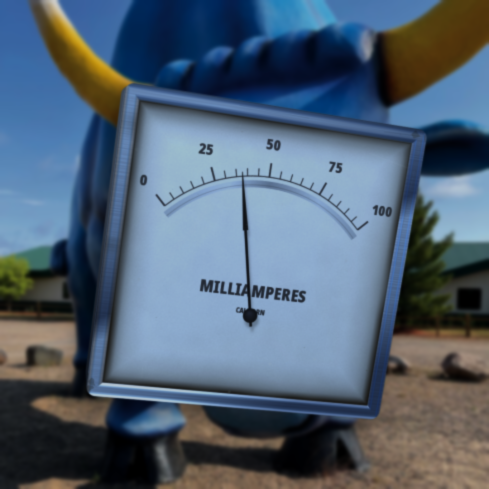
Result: 37.5mA
